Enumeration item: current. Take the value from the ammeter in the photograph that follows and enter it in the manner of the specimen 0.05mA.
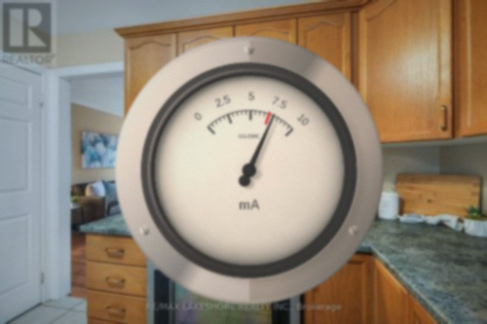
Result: 7.5mA
